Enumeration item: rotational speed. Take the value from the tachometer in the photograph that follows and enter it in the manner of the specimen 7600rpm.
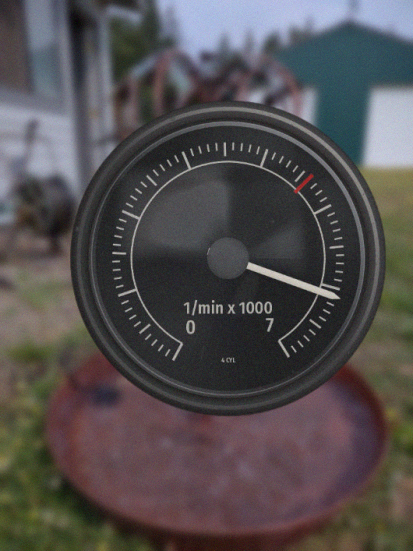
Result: 6100rpm
